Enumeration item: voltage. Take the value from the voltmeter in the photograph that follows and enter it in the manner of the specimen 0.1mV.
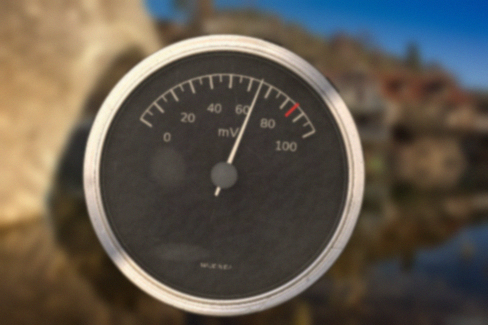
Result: 65mV
